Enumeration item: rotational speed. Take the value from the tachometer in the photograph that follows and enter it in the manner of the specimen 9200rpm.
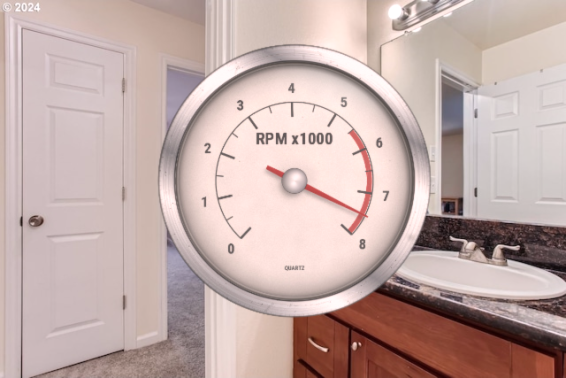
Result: 7500rpm
